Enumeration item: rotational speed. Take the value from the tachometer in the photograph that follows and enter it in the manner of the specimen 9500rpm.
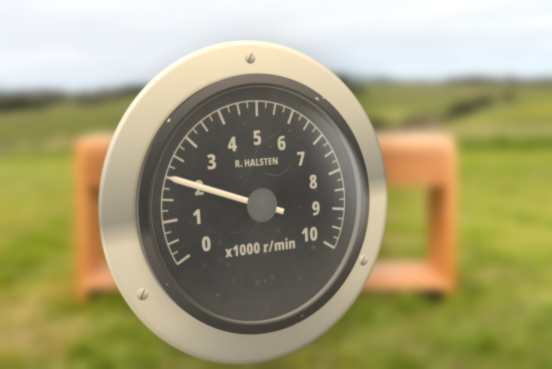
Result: 2000rpm
